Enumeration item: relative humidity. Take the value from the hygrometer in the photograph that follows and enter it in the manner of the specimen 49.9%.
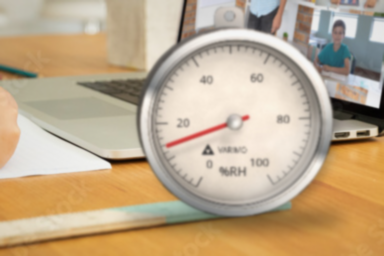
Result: 14%
